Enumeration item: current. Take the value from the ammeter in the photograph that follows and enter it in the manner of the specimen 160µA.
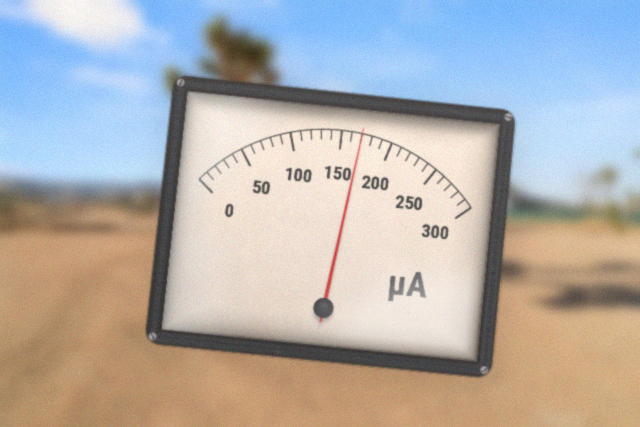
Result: 170µA
